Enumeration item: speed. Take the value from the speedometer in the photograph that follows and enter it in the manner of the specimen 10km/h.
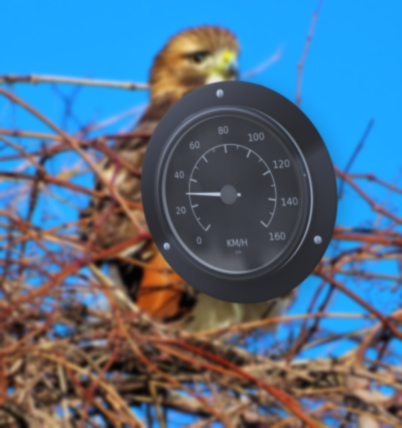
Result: 30km/h
